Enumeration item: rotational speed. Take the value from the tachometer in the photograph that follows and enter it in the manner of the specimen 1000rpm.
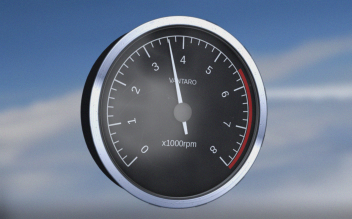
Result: 3600rpm
